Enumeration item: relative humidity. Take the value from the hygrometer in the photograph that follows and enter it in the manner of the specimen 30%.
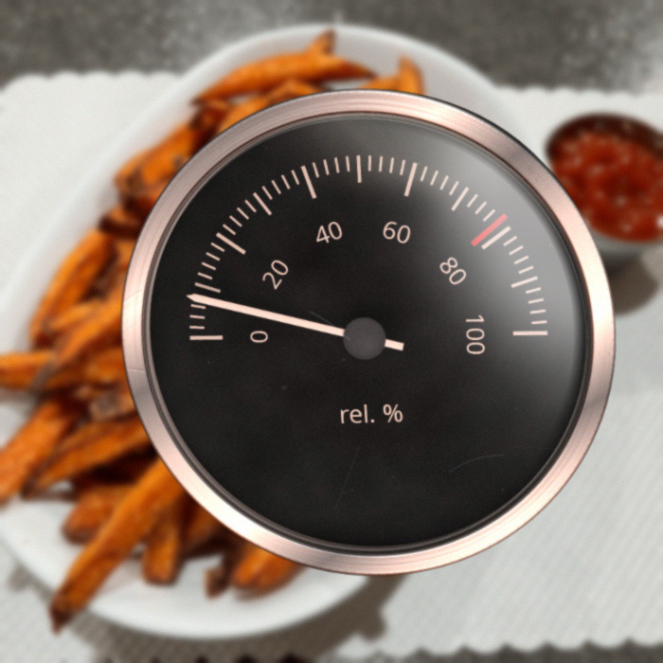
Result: 8%
